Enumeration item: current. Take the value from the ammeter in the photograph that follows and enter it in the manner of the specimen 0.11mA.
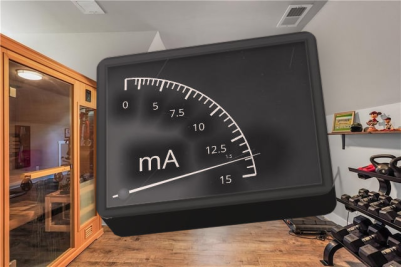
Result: 14mA
